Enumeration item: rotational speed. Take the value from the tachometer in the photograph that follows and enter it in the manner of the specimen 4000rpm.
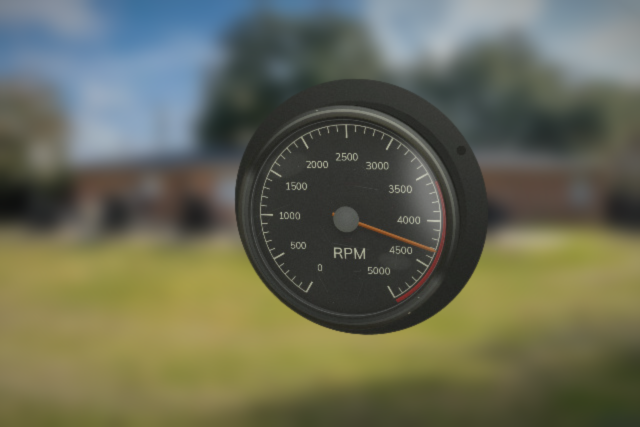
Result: 4300rpm
